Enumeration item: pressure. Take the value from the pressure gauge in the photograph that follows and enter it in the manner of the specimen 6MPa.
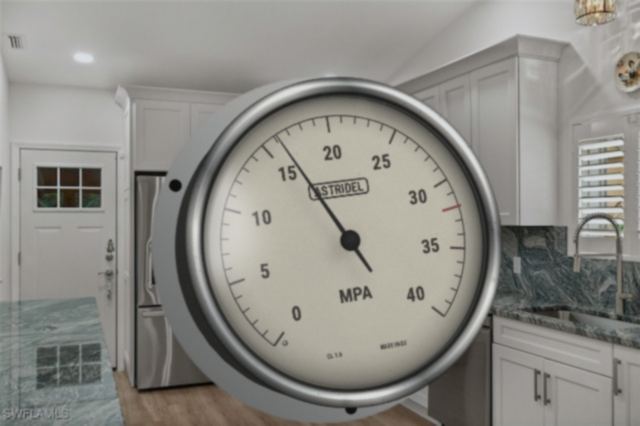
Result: 16MPa
